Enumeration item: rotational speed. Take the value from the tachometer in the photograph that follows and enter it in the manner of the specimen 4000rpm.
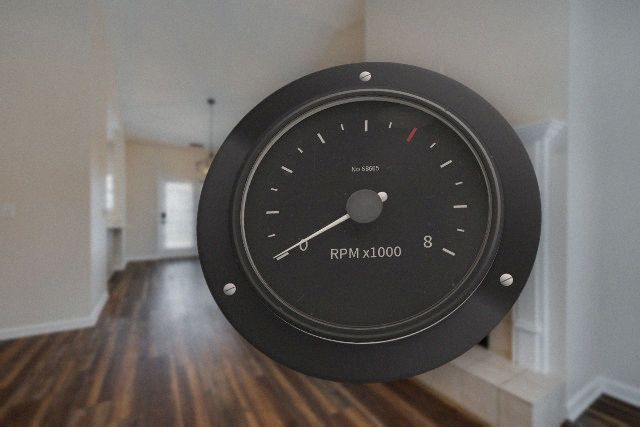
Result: 0rpm
